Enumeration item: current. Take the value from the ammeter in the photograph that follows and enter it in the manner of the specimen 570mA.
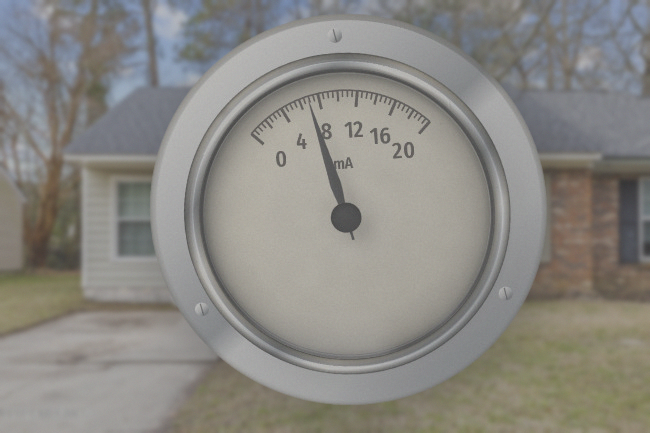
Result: 7mA
